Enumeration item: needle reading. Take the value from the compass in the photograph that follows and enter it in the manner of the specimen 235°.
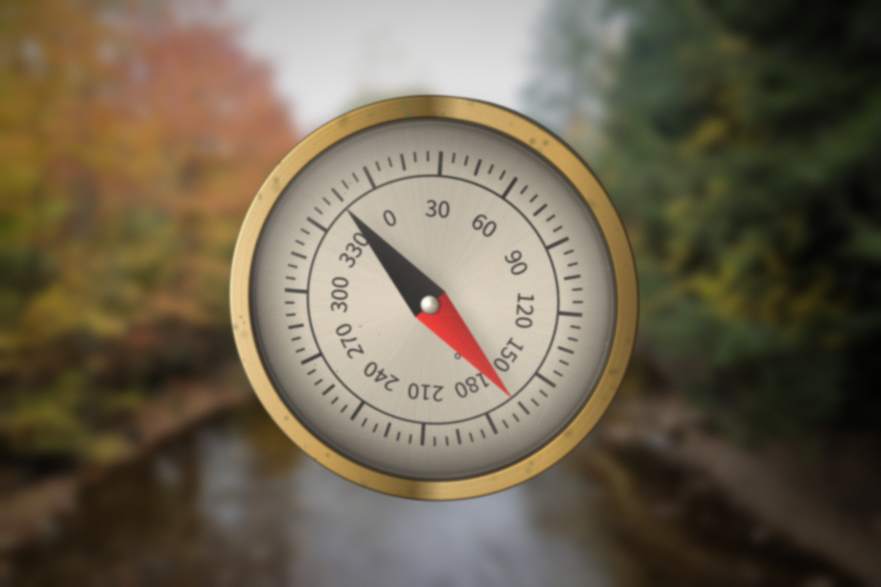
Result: 165°
